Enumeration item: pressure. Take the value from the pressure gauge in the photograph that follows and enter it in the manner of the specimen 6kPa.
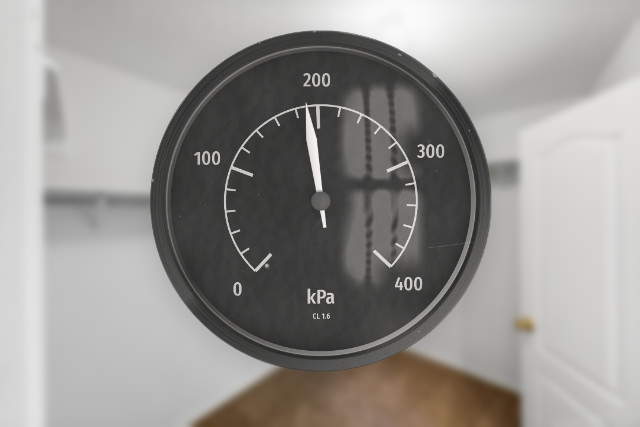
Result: 190kPa
